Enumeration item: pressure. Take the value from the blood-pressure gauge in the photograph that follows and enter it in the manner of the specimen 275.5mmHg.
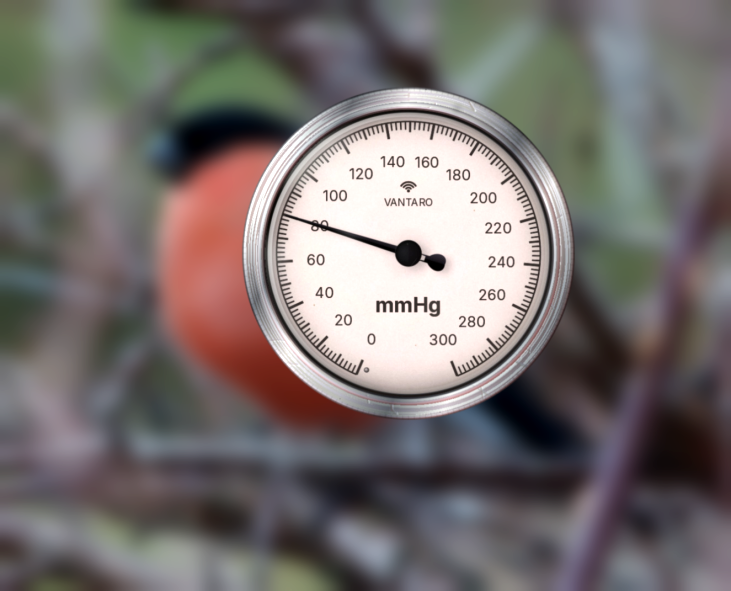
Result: 80mmHg
